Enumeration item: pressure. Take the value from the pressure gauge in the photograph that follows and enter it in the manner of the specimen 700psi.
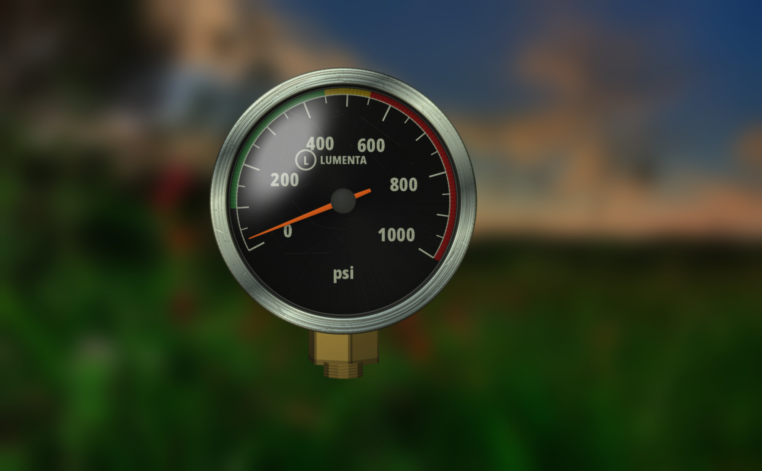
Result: 25psi
